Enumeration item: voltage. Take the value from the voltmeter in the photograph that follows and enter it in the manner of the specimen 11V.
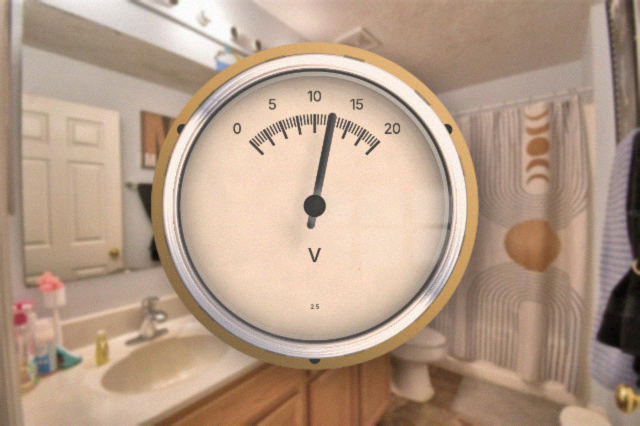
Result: 12.5V
